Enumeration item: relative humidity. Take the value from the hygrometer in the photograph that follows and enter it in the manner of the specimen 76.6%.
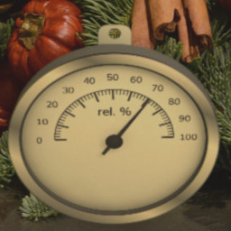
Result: 70%
